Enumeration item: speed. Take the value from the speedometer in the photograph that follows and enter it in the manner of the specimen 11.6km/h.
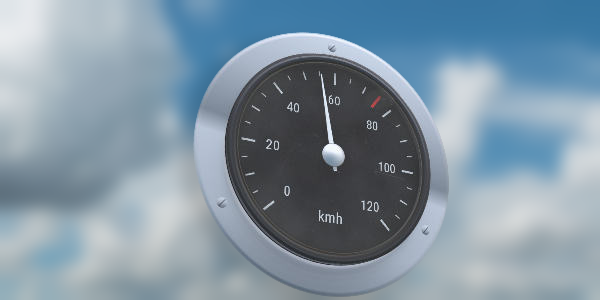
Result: 55km/h
